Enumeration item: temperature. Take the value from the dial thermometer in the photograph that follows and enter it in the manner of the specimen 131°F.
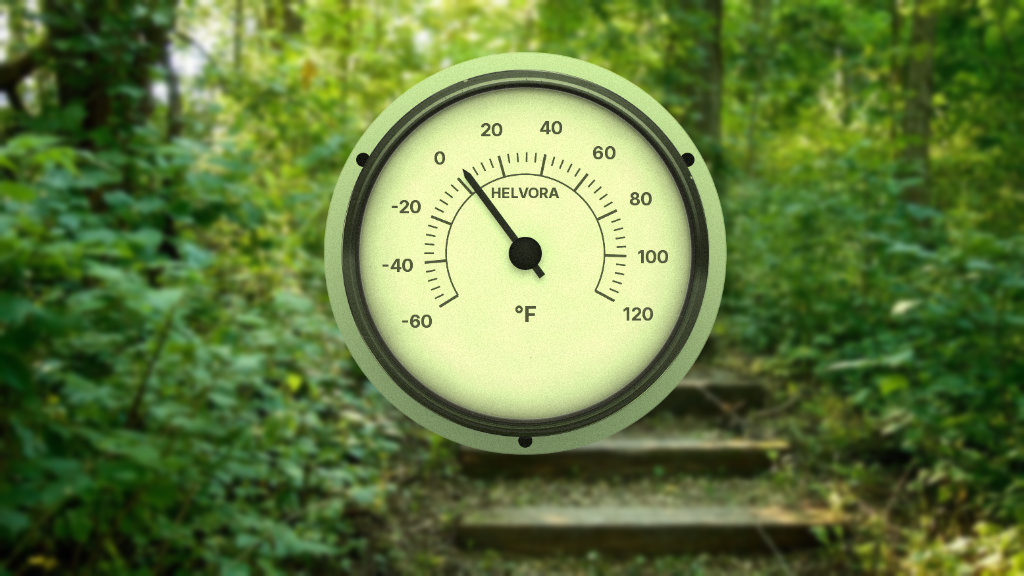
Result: 4°F
